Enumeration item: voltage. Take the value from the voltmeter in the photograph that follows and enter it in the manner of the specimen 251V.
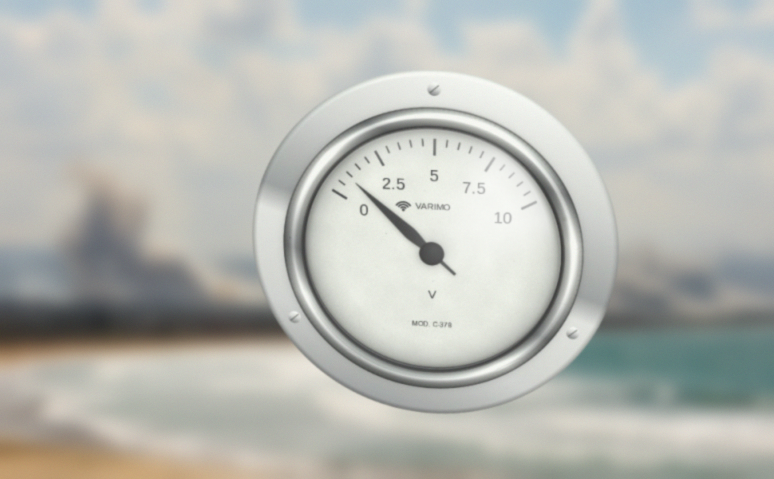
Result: 1V
